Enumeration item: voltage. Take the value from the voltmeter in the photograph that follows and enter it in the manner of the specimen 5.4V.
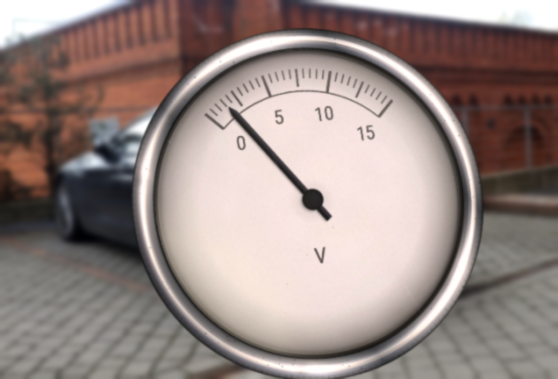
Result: 1.5V
